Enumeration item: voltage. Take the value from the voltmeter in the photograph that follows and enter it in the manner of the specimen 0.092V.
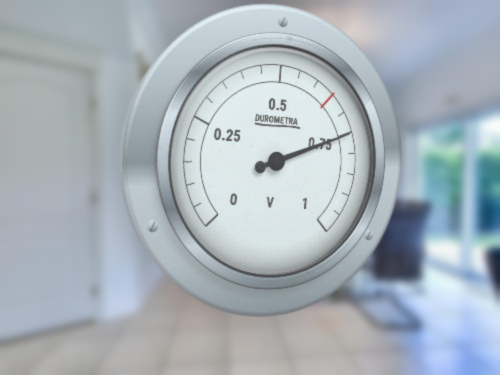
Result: 0.75V
